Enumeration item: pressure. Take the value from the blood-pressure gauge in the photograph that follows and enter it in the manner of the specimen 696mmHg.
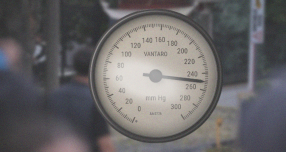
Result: 250mmHg
